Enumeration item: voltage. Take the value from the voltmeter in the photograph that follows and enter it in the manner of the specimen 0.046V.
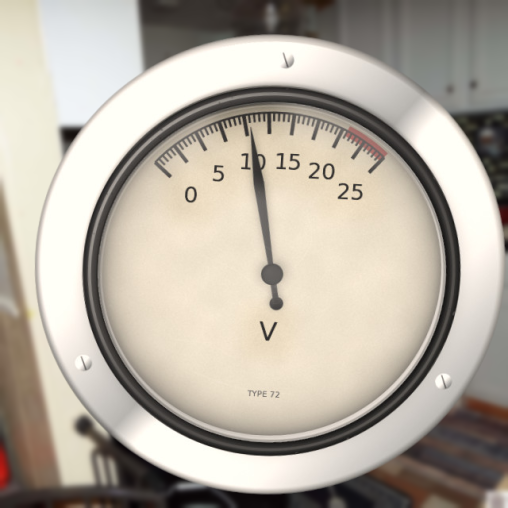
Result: 10.5V
